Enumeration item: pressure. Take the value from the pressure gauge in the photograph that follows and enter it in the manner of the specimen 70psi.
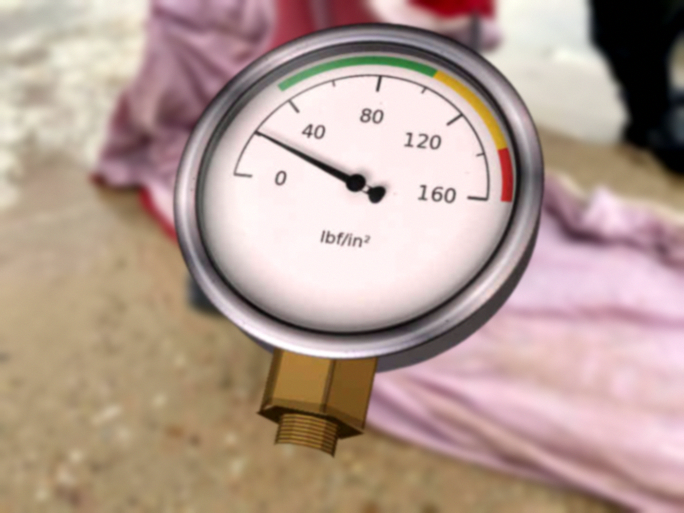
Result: 20psi
